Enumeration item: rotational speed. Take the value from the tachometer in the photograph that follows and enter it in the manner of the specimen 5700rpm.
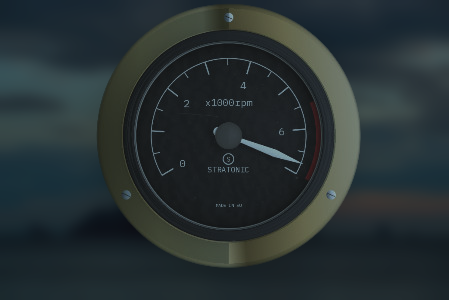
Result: 6750rpm
